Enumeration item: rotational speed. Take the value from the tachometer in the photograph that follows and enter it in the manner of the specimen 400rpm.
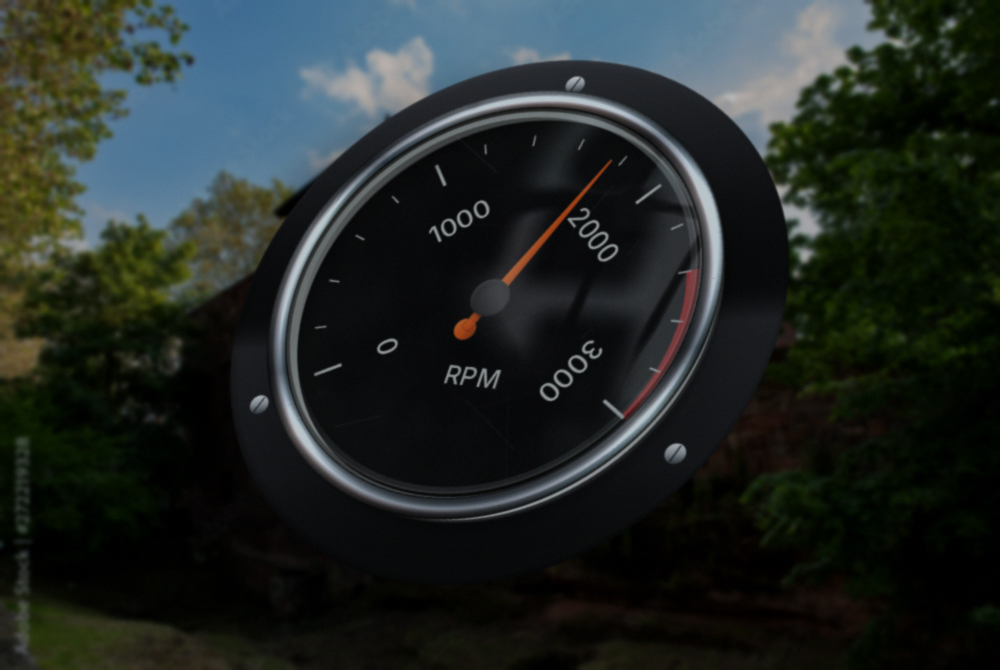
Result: 1800rpm
